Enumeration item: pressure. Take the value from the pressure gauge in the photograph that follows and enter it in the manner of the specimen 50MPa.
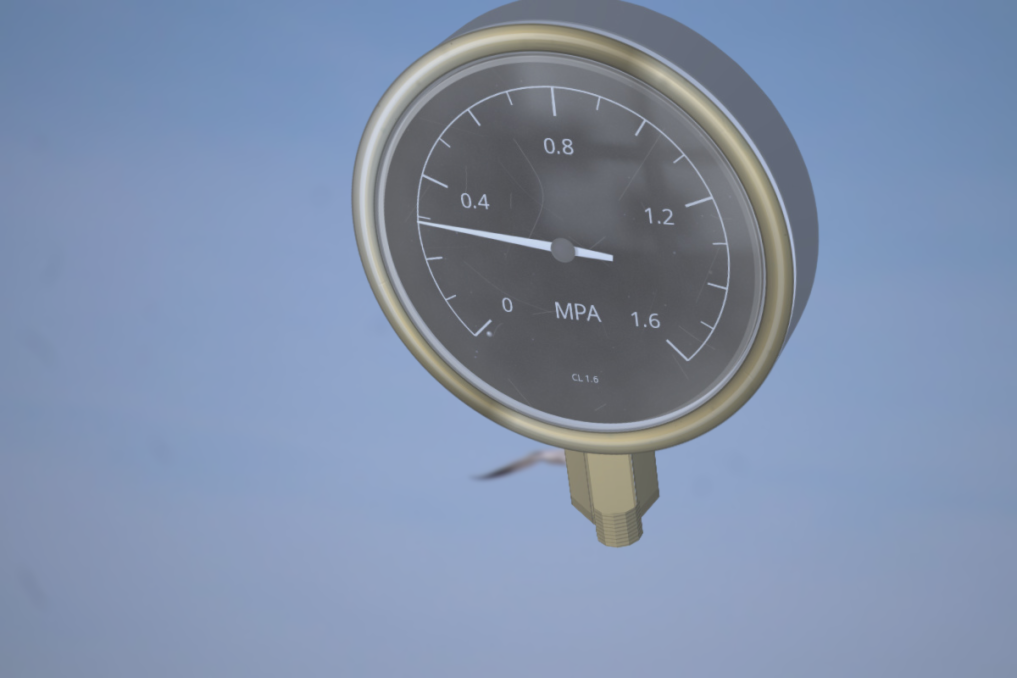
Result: 0.3MPa
